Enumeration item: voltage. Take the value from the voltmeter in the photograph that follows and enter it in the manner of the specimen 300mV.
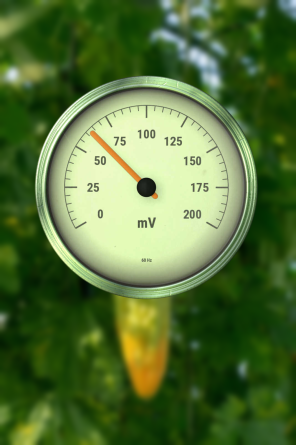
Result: 62.5mV
